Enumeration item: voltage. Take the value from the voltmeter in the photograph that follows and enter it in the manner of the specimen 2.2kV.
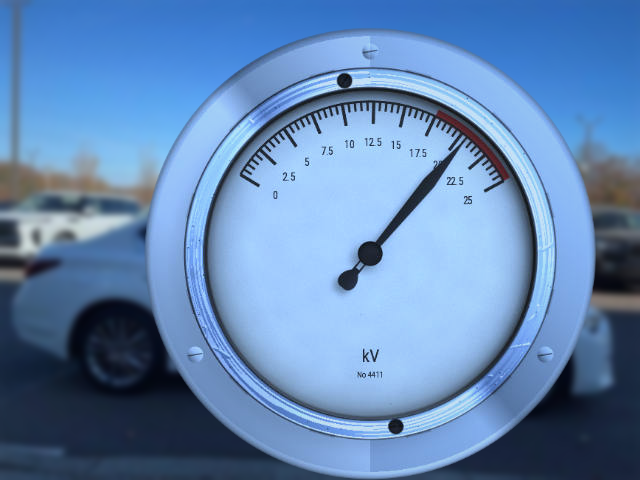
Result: 20.5kV
